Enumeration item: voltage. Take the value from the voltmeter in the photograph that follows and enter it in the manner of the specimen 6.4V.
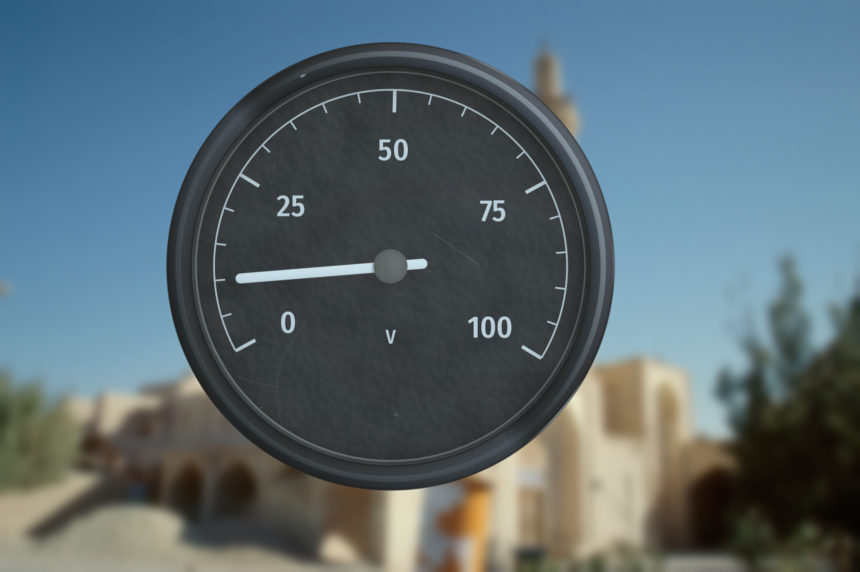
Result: 10V
